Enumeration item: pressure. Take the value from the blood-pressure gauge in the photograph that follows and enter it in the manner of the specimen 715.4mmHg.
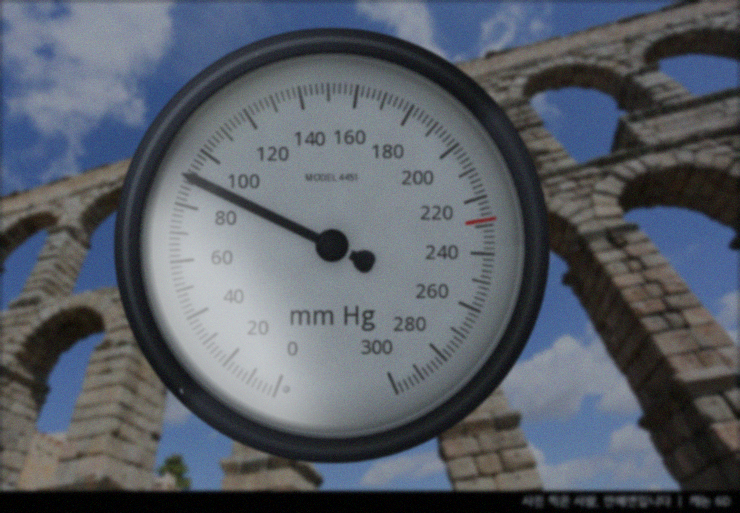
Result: 90mmHg
